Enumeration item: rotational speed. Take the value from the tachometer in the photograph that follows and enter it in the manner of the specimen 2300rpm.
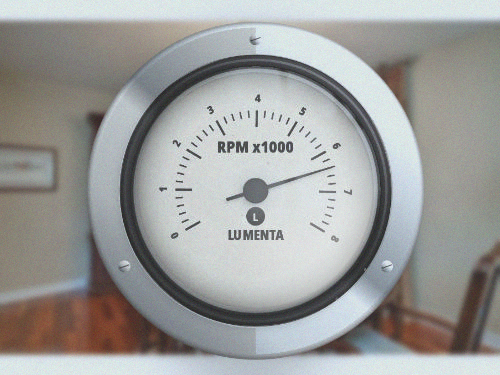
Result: 6400rpm
